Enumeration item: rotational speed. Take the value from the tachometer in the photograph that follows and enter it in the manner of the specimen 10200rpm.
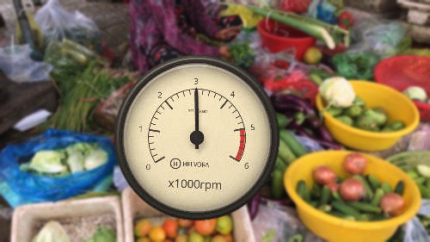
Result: 3000rpm
